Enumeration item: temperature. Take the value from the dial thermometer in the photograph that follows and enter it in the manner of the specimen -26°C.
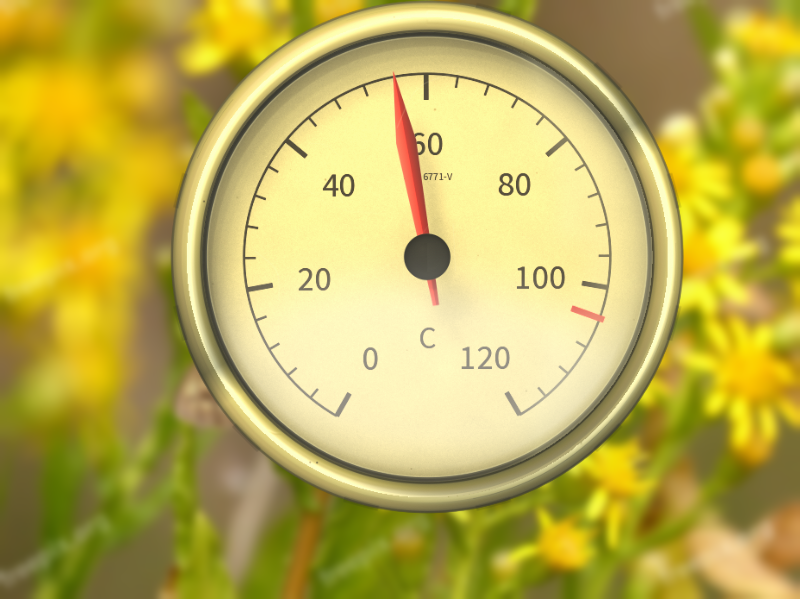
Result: 56°C
